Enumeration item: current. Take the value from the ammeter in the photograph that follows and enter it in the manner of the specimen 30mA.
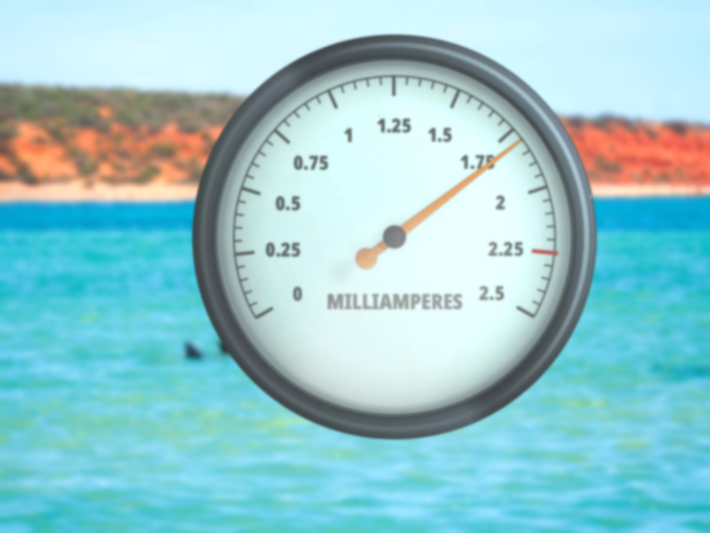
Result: 1.8mA
